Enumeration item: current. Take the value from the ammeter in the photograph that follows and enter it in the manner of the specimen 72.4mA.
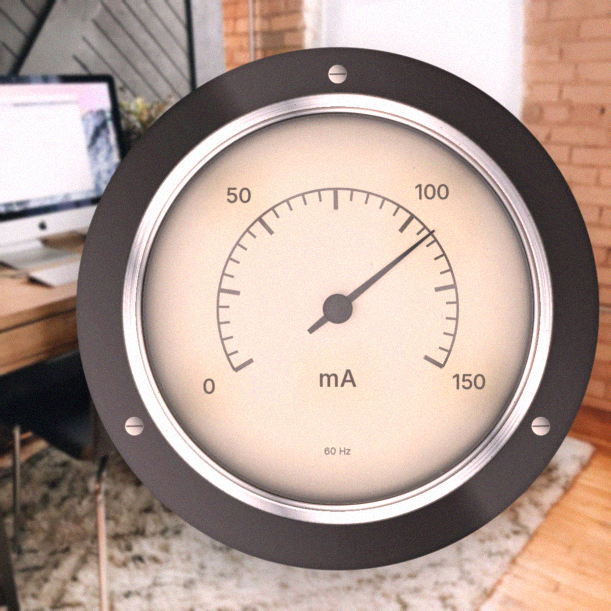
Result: 107.5mA
